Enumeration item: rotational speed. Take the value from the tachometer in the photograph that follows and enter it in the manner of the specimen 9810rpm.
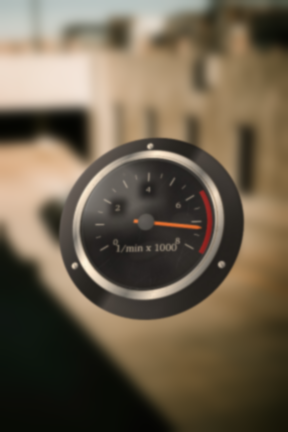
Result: 7250rpm
